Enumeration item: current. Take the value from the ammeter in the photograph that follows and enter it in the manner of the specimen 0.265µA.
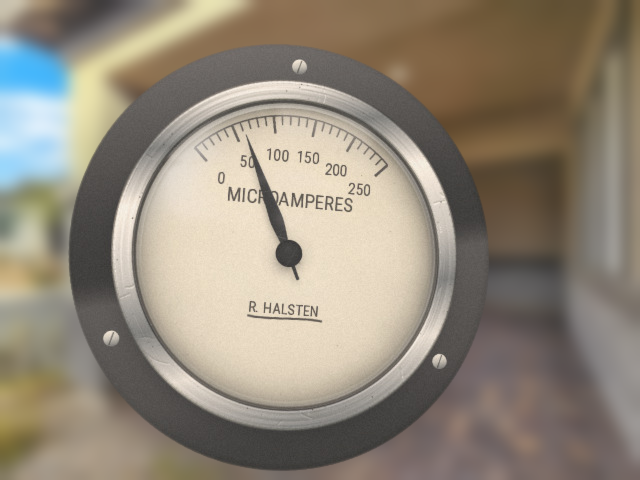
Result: 60µA
